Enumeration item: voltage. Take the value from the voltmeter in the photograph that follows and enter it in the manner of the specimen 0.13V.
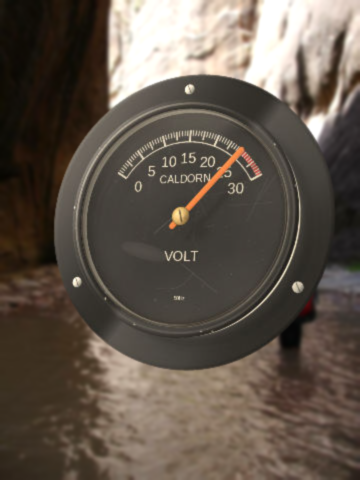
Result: 25V
